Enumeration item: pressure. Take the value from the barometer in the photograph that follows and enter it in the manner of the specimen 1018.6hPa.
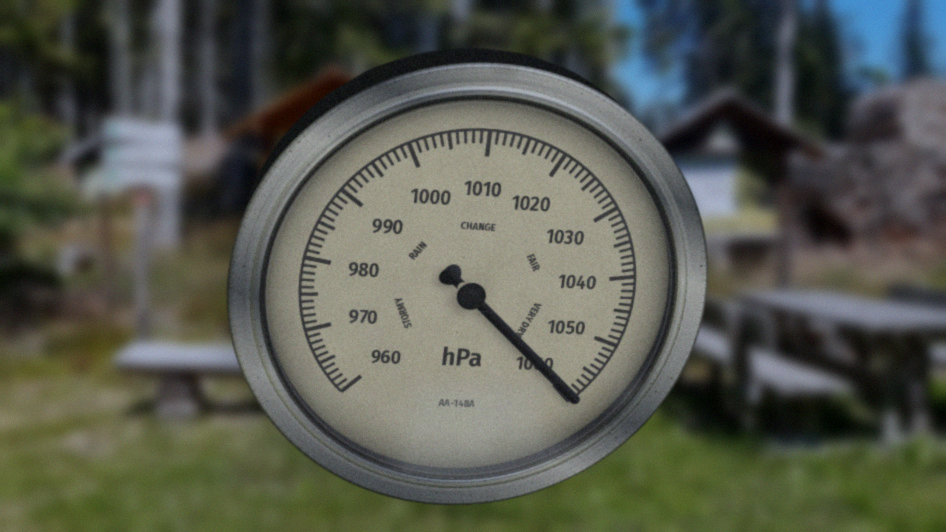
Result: 1059hPa
